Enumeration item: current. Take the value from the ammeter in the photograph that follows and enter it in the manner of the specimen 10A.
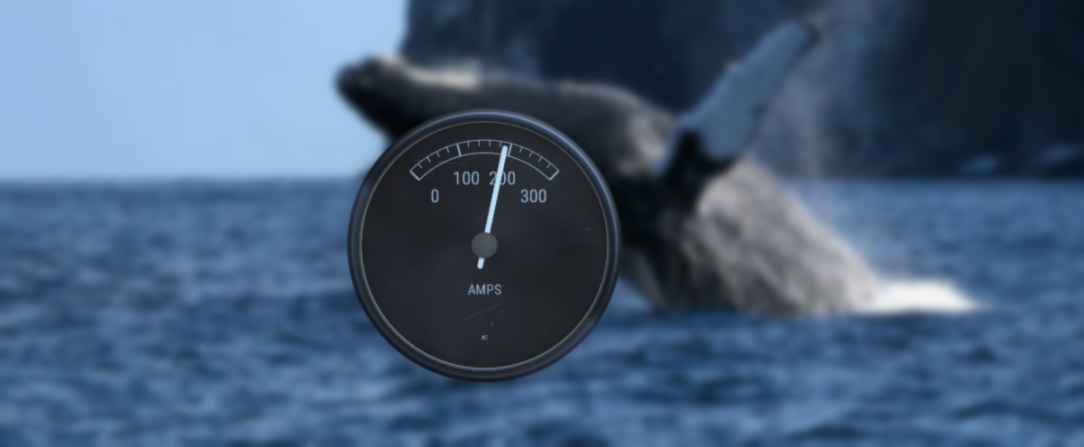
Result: 190A
